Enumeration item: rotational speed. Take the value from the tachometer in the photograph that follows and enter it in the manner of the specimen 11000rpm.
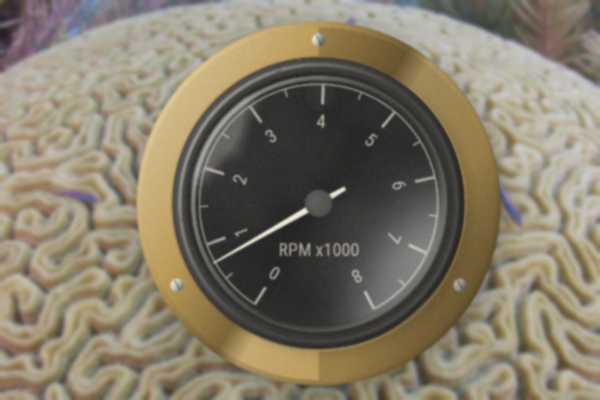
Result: 750rpm
